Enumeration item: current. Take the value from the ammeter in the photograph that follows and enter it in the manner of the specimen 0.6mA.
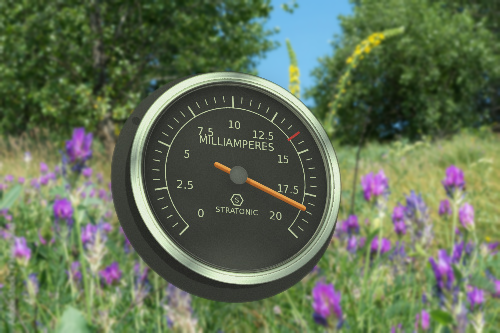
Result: 18.5mA
